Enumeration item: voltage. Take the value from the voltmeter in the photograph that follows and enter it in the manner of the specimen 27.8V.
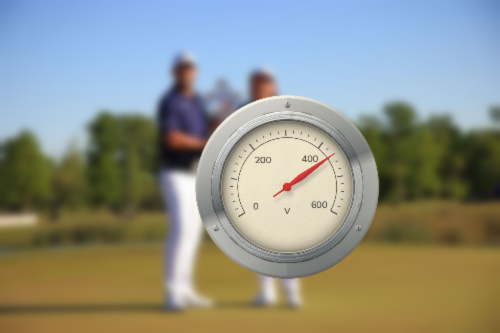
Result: 440V
